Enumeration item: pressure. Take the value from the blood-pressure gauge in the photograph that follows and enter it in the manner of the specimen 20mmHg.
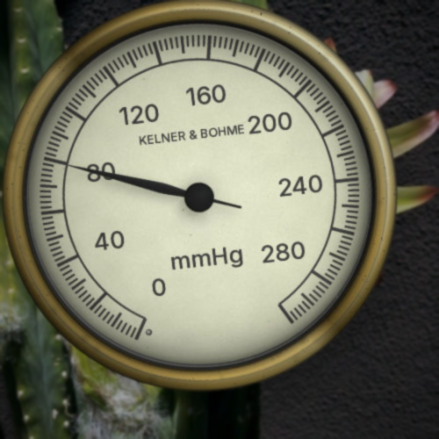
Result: 80mmHg
